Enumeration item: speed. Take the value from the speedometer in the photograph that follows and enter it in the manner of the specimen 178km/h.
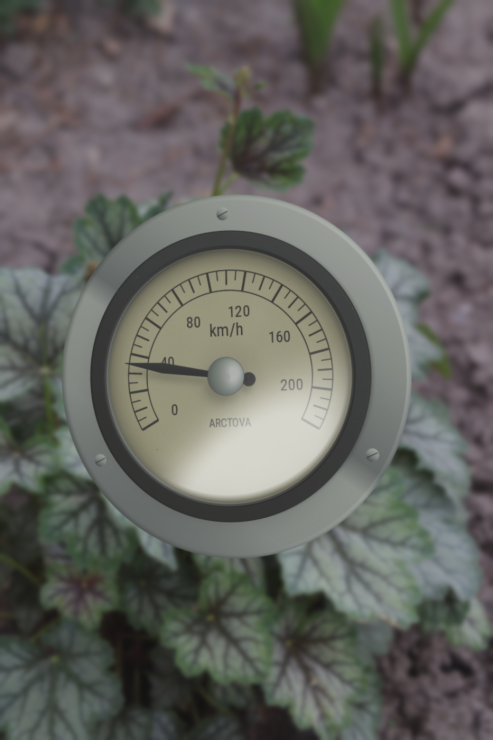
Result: 35km/h
